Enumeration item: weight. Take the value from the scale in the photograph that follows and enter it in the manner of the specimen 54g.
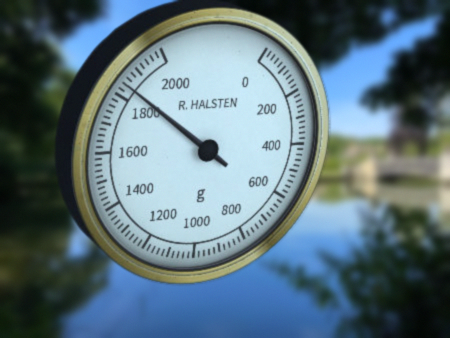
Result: 1840g
